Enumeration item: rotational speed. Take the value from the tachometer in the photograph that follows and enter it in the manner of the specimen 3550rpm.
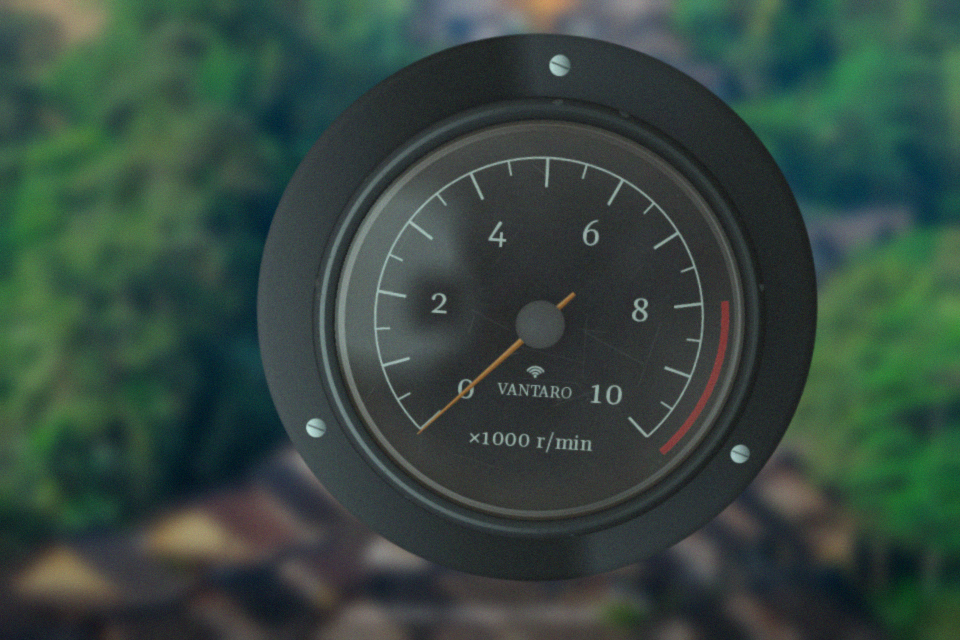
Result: 0rpm
